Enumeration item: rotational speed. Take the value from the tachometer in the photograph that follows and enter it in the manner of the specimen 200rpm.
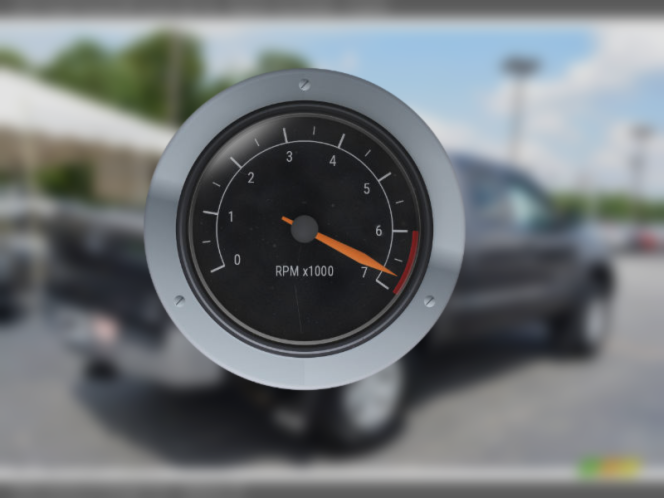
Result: 6750rpm
